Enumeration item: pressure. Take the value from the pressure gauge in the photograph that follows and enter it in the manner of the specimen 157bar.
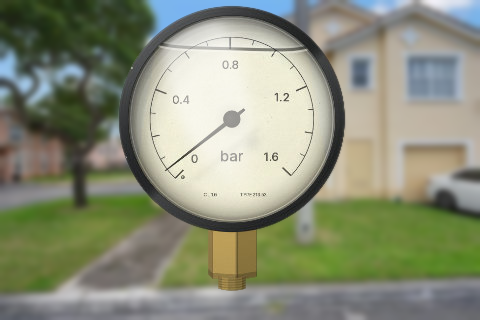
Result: 0.05bar
